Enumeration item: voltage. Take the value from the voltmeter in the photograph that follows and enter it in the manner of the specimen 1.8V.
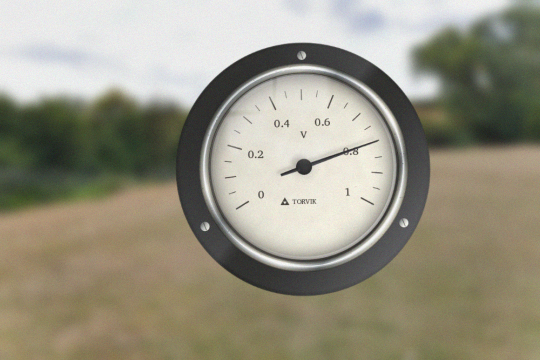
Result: 0.8V
